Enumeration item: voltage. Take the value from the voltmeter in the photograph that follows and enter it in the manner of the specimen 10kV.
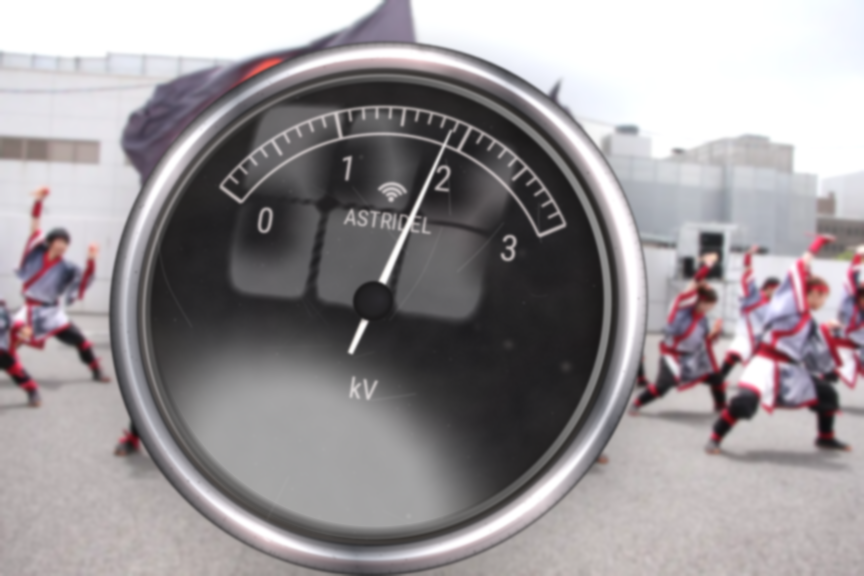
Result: 1.9kV
